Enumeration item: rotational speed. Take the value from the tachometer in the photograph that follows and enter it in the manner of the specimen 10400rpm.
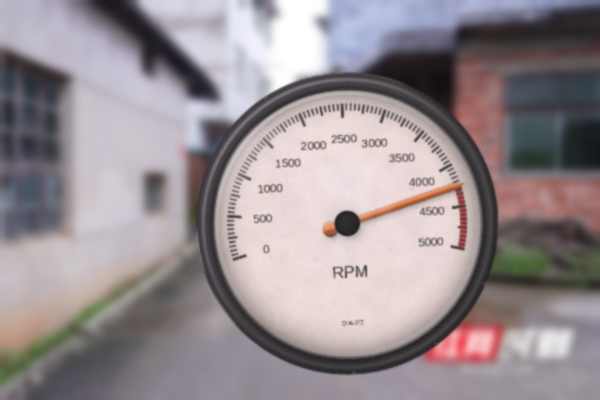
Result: 4250rpm
